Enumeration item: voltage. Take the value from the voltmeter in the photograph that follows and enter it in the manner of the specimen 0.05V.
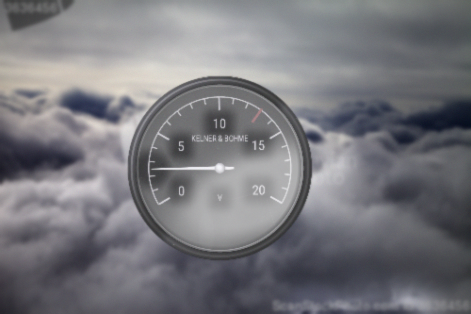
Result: 2.5V
